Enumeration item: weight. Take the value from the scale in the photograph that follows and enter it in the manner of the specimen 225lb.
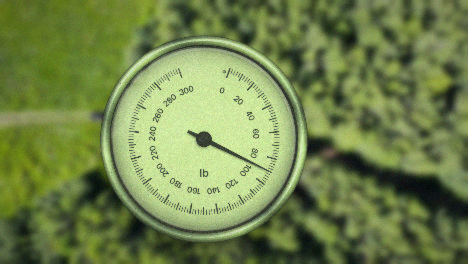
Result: 90lb
